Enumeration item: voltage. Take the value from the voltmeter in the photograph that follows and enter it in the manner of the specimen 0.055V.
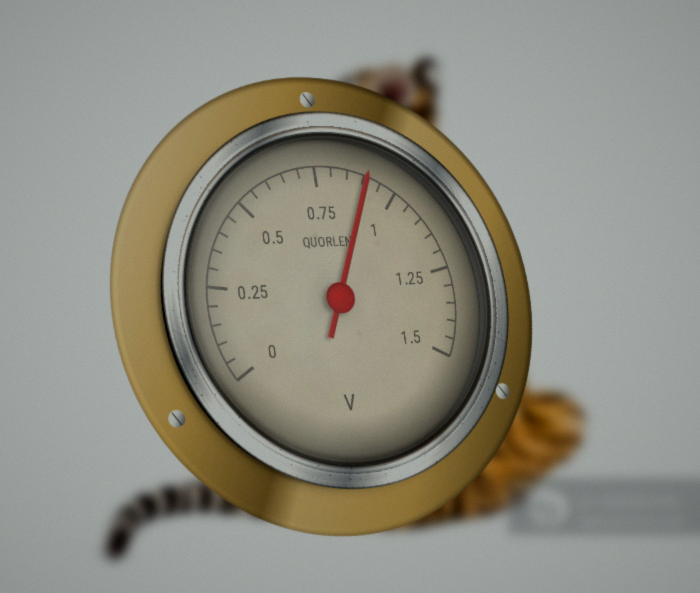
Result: 0.9V
